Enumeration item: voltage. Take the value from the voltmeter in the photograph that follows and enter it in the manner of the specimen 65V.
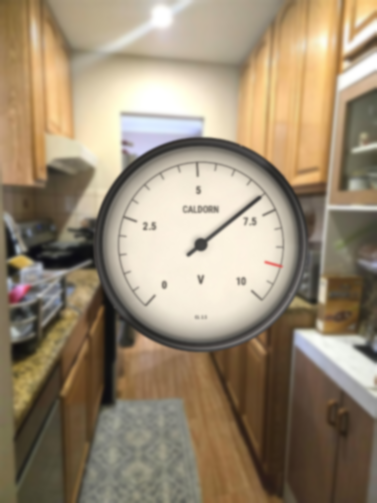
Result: 7V
